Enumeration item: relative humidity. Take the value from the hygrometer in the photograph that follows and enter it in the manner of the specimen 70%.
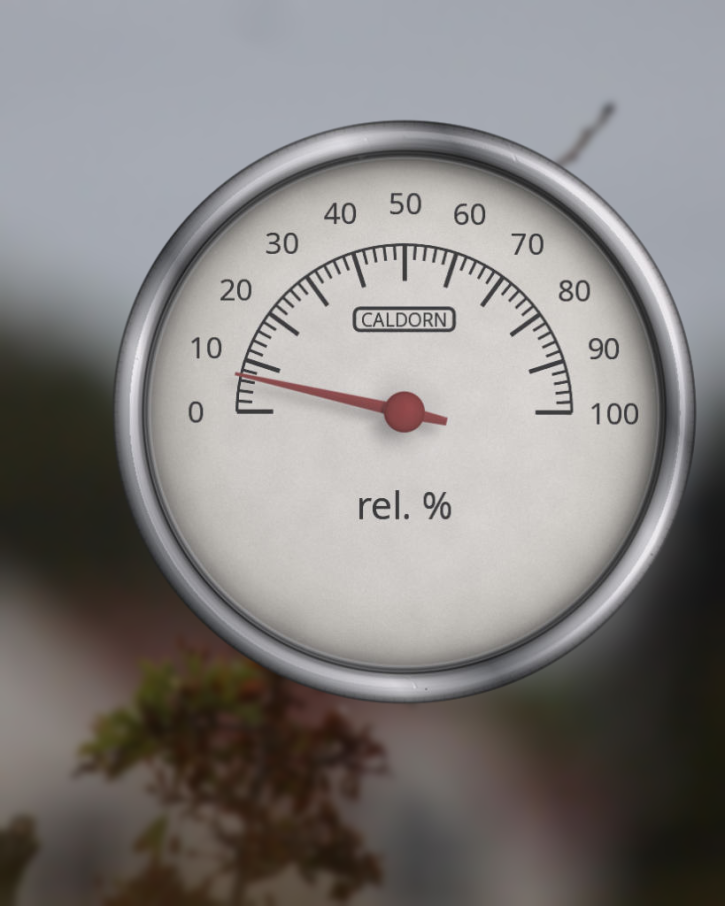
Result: 7%
